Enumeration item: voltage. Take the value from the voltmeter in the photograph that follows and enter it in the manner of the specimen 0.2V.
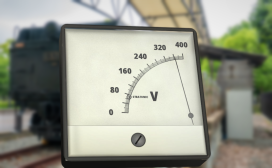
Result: 360V
